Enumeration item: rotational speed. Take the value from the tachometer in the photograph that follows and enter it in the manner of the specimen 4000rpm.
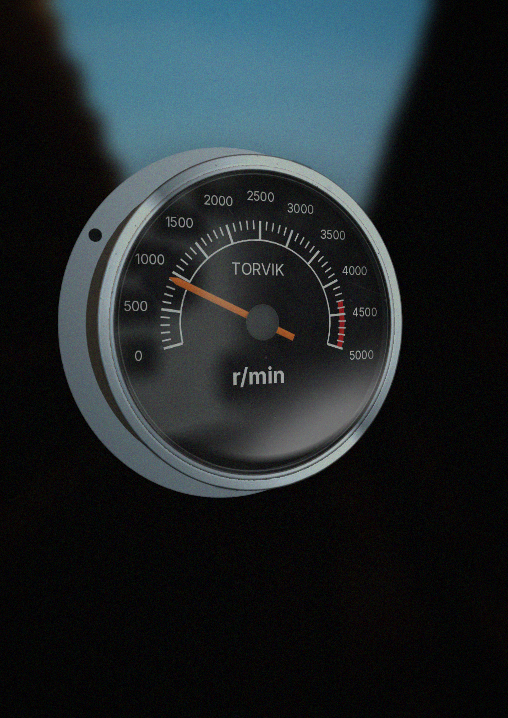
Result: 900rpm
